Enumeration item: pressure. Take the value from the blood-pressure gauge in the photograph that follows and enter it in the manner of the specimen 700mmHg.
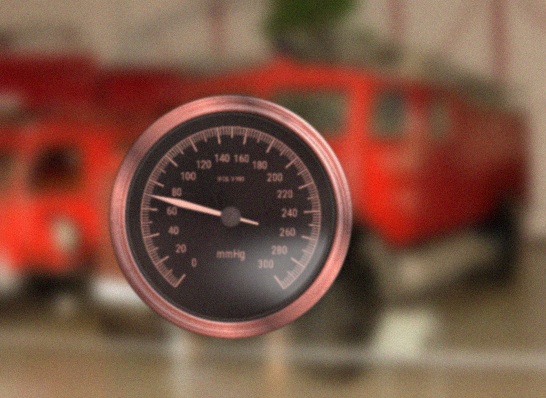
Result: 70mmHg
